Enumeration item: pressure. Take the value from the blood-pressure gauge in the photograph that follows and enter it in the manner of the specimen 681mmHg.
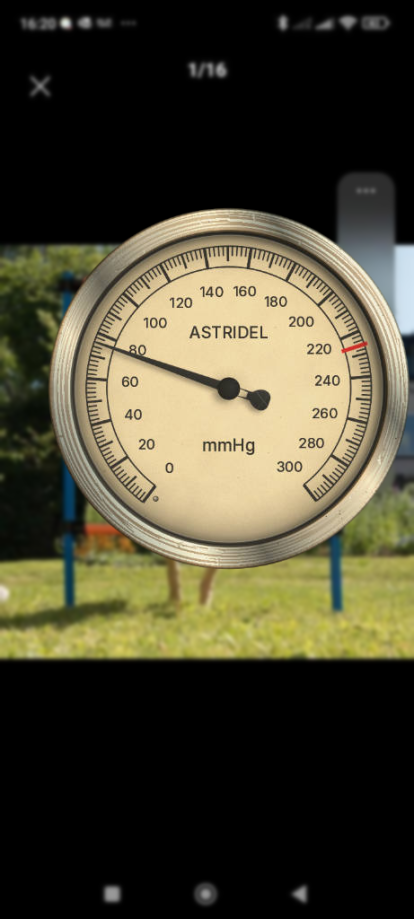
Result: 76mmHg
